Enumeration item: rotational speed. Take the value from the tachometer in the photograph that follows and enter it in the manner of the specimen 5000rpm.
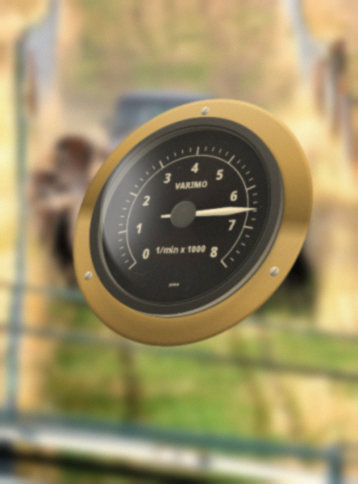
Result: 6600rpm
